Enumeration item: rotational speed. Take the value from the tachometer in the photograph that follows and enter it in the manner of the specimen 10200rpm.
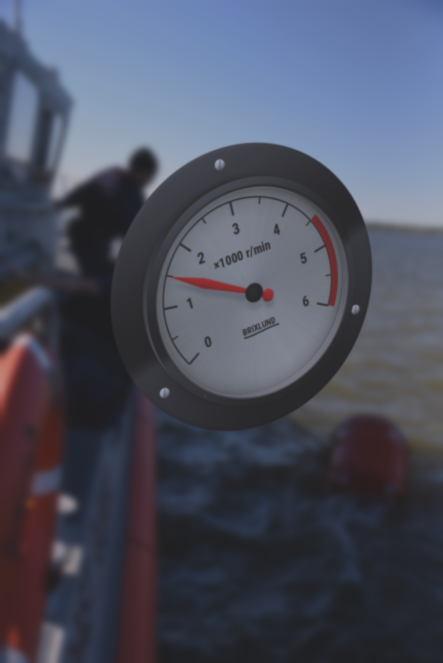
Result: 1500rpm
